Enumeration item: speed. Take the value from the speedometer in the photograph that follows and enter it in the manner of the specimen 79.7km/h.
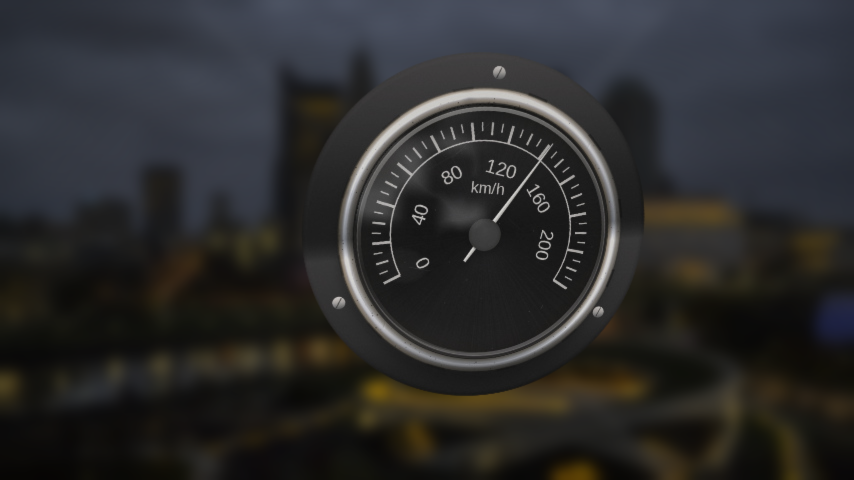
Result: 140km/h
